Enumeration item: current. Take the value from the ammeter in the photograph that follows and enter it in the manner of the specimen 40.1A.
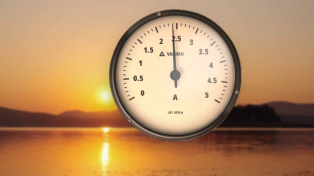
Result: 2.4A
